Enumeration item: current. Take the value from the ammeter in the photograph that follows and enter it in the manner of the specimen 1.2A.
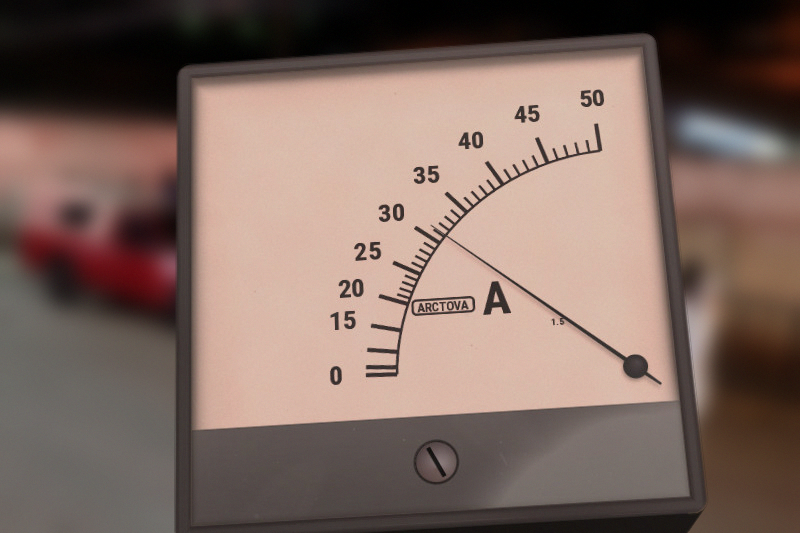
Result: 31A
